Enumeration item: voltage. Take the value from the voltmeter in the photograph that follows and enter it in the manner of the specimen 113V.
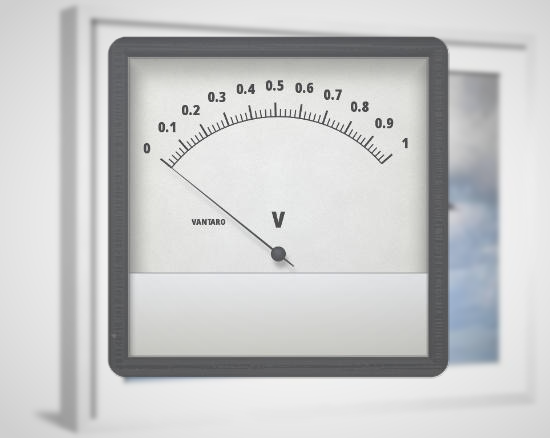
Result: 0V
